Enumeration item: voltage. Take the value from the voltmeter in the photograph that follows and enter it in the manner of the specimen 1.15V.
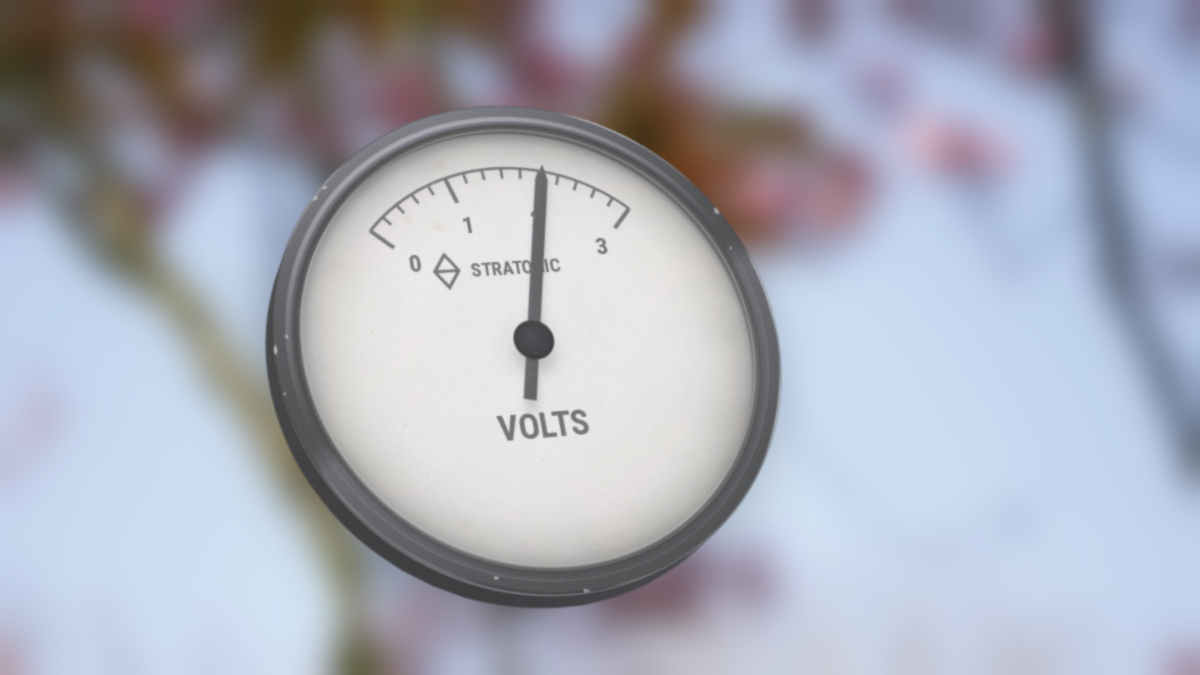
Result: 2V
